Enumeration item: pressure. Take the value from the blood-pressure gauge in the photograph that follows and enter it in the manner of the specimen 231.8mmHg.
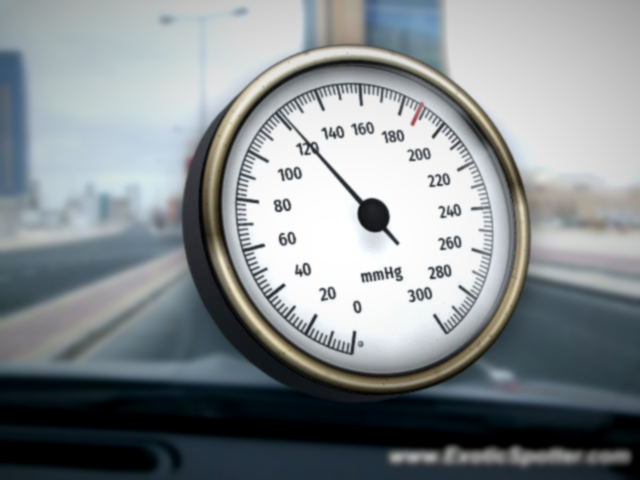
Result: 120mmHg
